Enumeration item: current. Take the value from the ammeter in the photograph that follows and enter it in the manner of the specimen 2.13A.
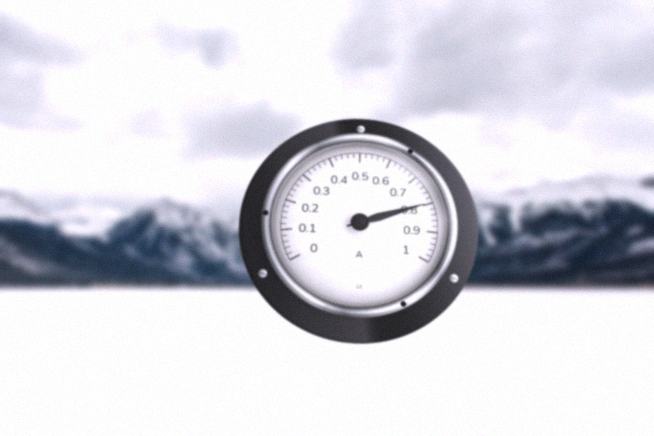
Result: 0.8A
